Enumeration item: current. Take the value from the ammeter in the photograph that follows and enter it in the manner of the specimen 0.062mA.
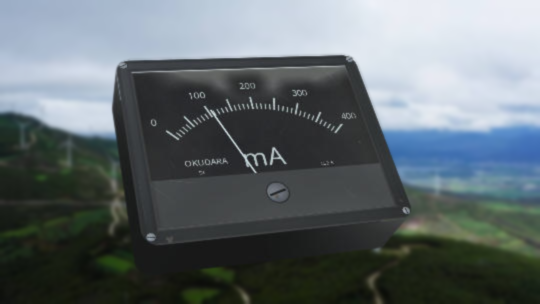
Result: 100mA
